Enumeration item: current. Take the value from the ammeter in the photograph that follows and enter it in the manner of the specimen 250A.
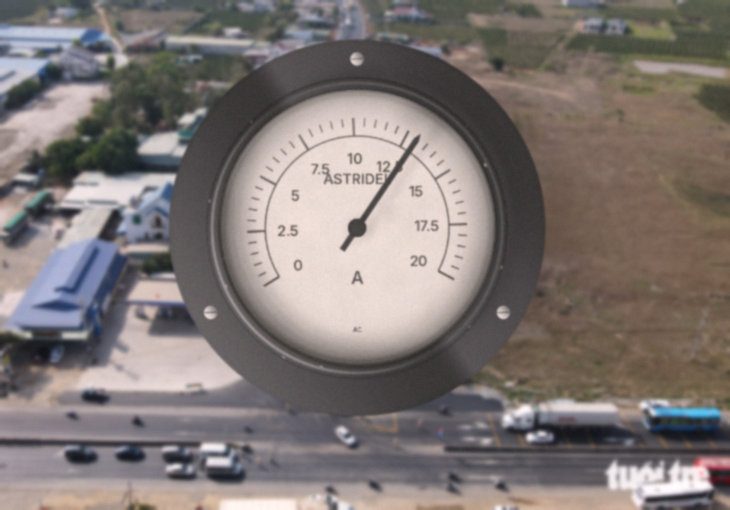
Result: 13A
